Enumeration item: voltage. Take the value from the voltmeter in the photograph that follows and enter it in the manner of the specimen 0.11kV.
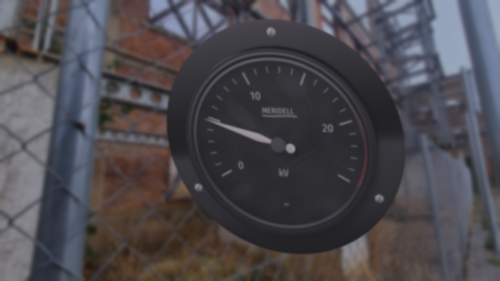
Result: 5kV
